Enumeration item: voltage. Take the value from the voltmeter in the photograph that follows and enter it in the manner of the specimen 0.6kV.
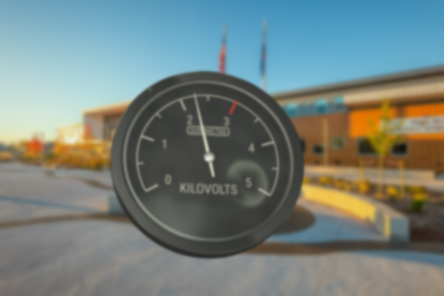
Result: 2.25kV
